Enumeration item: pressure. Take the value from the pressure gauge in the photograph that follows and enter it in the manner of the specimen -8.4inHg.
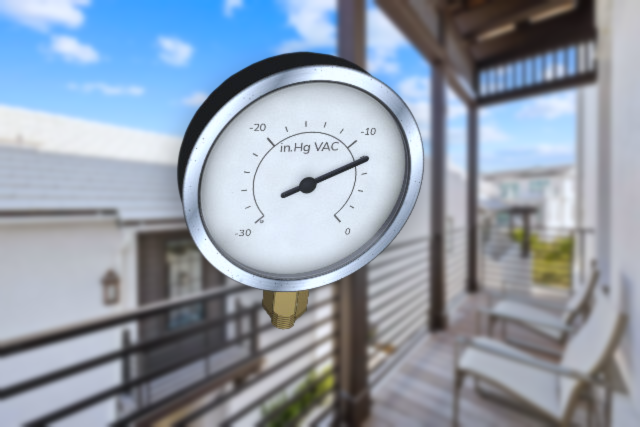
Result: -8inHg
